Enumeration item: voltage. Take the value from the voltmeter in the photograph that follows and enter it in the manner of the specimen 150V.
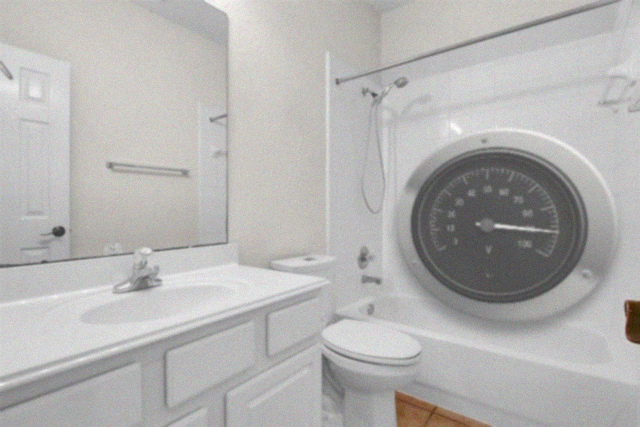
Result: 90V
